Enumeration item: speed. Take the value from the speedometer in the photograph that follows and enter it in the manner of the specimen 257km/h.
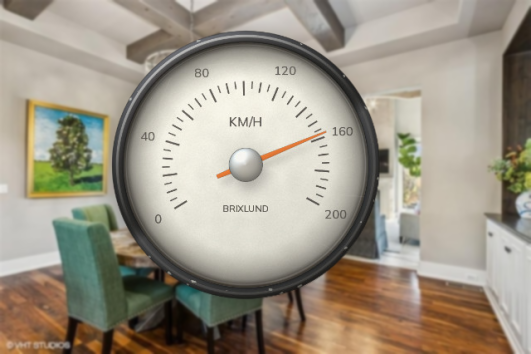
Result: 157.5km/h
